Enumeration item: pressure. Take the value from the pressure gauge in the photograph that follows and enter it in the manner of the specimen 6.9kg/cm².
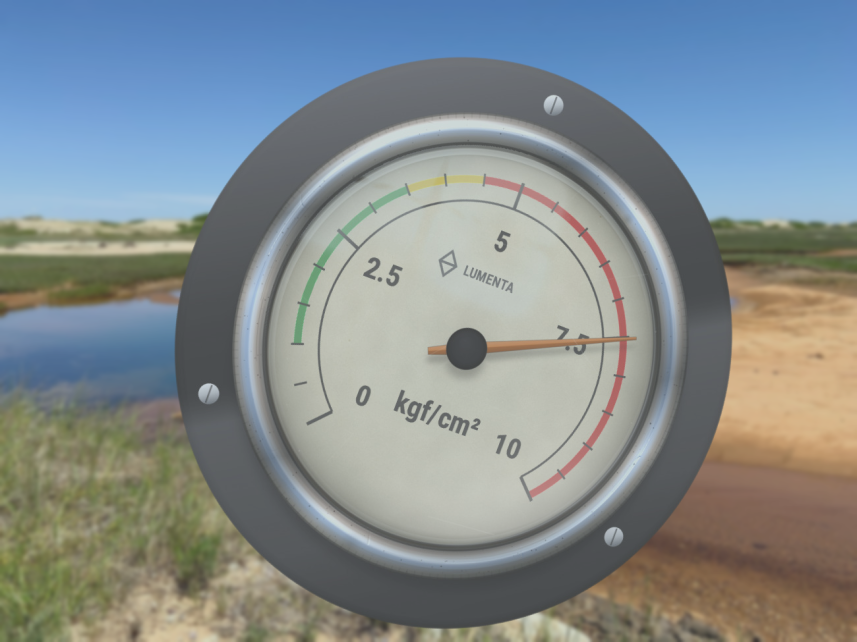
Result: 7.5kg/cm²
